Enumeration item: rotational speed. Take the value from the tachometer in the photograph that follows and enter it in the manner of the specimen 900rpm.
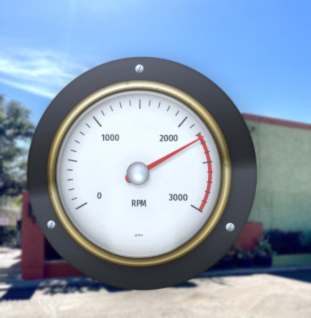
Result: 2250rpm
